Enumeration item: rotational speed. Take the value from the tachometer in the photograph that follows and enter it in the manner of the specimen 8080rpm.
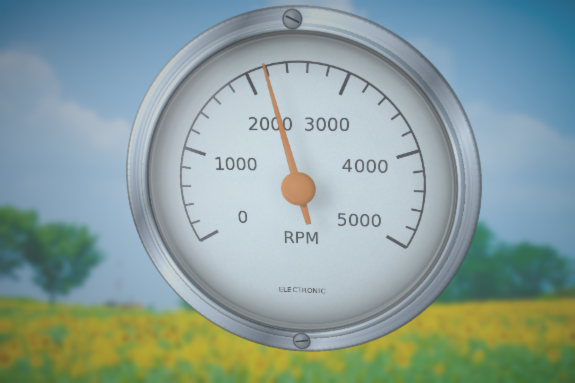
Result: 2200rpm
